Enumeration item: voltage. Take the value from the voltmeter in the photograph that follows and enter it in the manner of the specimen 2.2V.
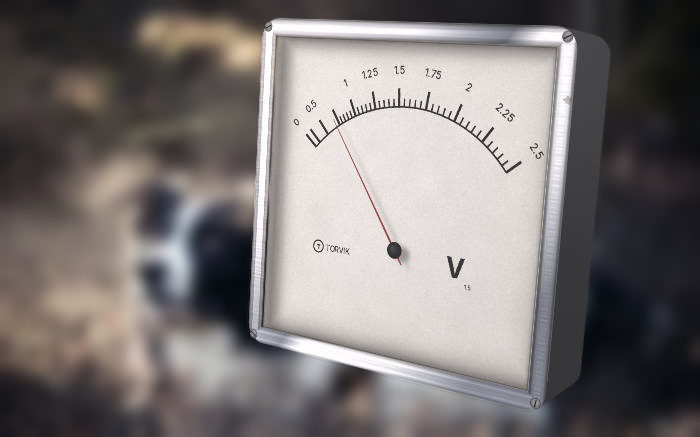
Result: 0.75V
